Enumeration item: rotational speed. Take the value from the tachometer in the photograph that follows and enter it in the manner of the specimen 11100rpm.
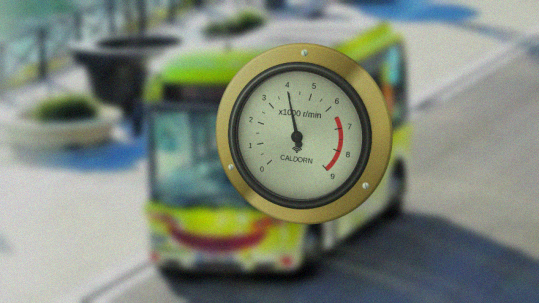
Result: 4000rpm
